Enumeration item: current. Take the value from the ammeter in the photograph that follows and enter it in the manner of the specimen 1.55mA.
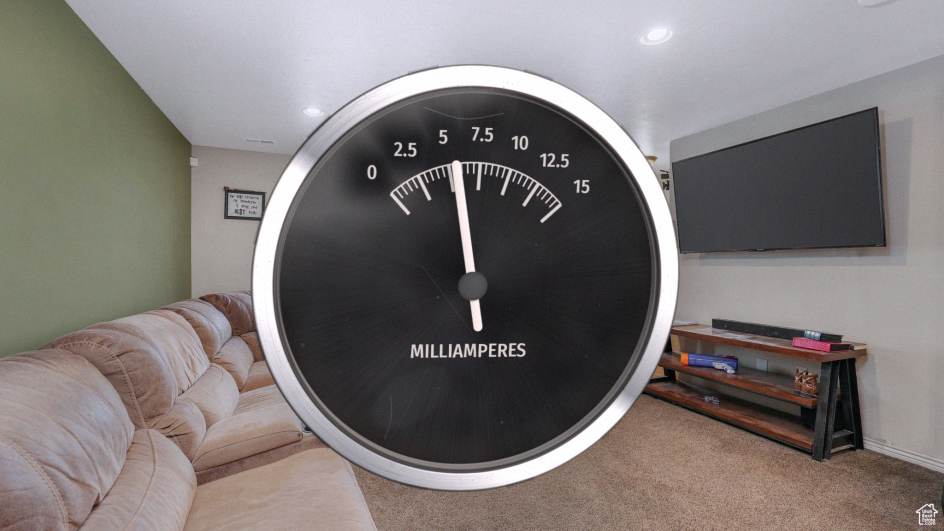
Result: 5.5mA
